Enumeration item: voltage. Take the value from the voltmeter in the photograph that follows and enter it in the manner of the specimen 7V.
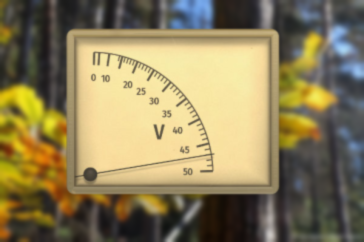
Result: 47V
